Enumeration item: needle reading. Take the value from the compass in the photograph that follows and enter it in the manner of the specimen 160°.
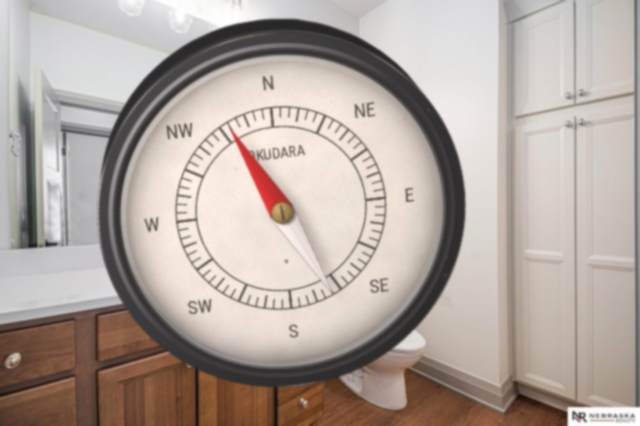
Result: 335°
